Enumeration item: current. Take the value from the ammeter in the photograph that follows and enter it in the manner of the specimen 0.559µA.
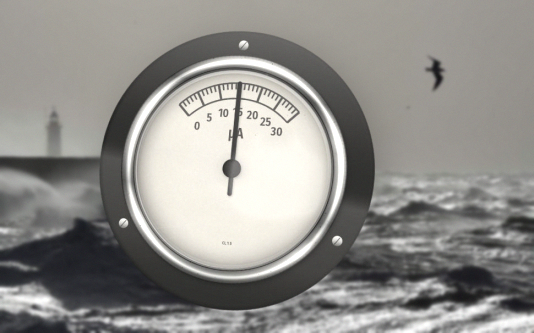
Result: 15µA
